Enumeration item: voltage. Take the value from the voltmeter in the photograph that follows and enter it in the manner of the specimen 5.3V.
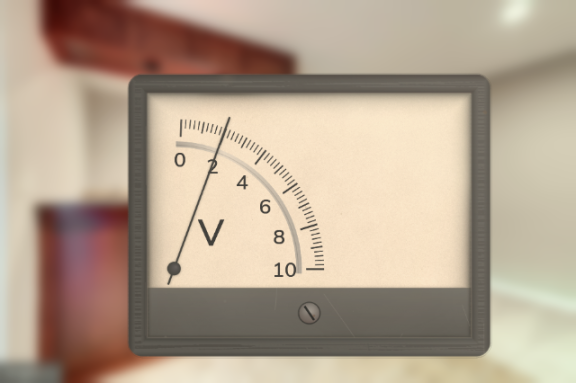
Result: 2V
